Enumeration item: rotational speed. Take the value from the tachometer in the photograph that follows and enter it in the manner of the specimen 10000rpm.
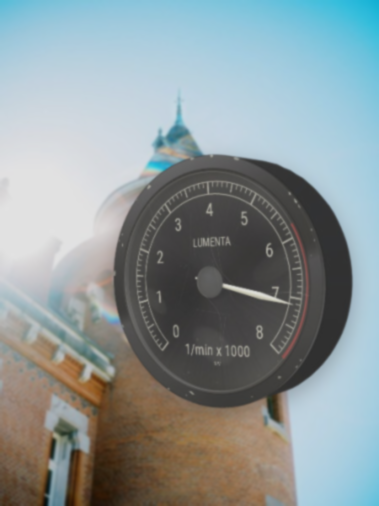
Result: 7100rpm
